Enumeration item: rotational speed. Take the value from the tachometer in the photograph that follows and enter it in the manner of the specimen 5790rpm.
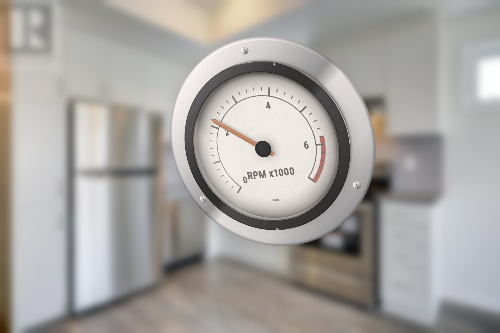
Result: 2200rpm
